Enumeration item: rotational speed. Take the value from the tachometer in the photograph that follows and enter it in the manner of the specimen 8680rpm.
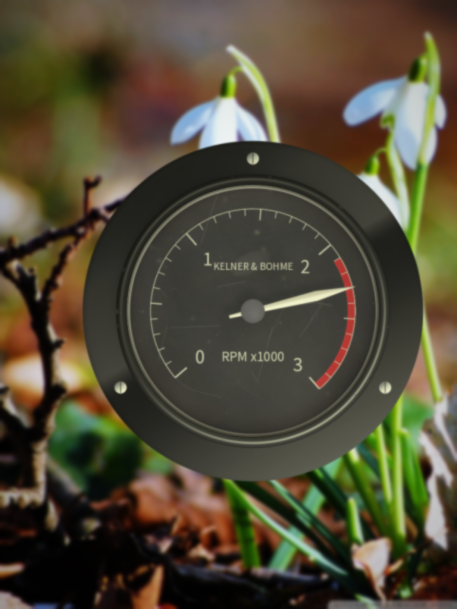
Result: 2300rpm
